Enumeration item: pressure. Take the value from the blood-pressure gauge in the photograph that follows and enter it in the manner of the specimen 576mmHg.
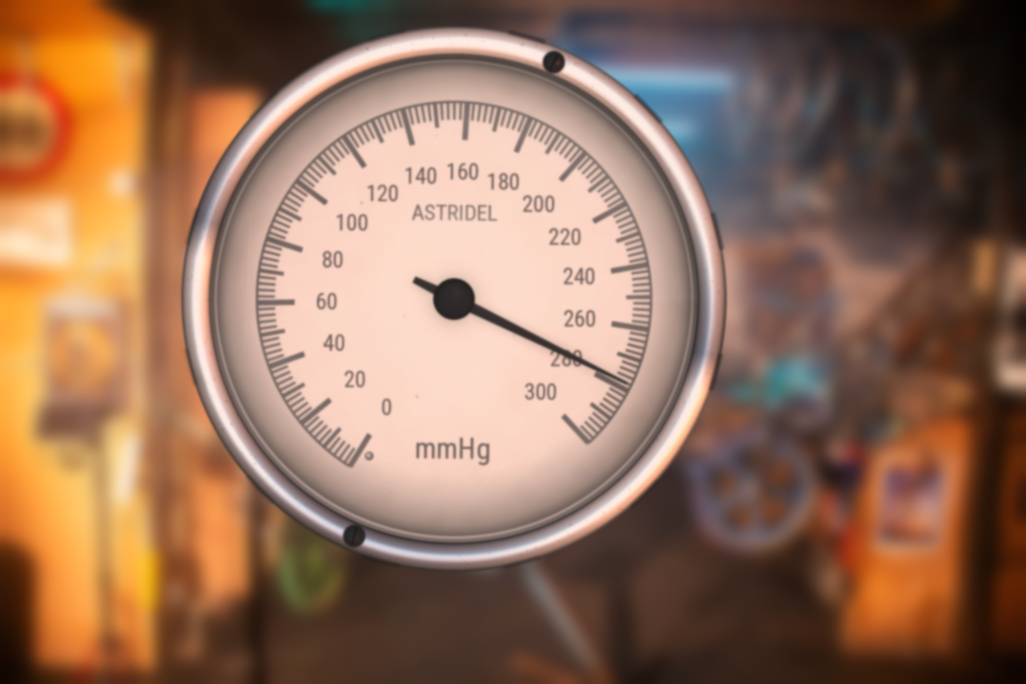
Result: 278mmHg
